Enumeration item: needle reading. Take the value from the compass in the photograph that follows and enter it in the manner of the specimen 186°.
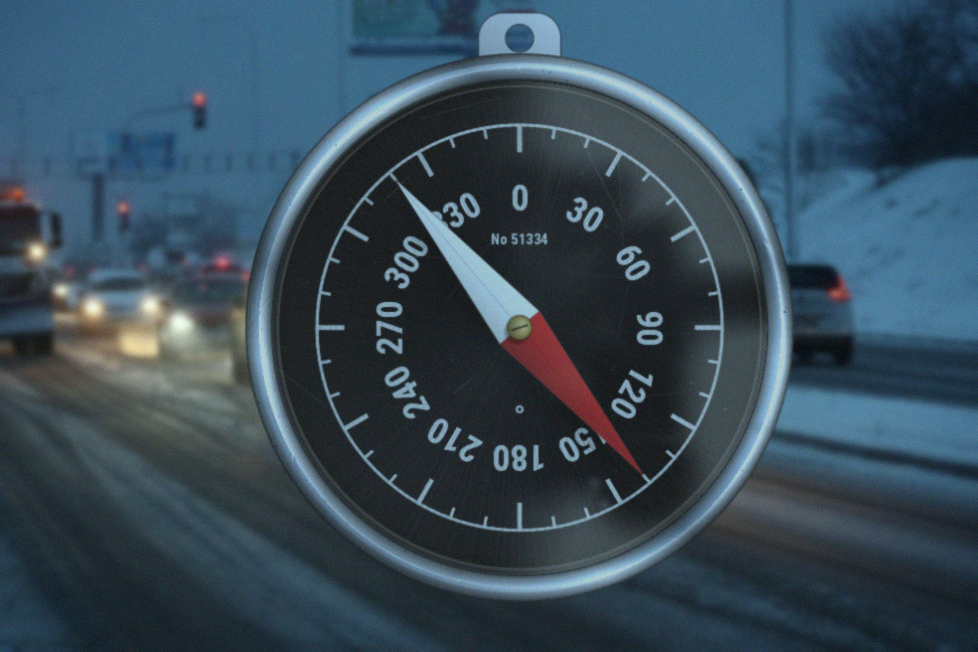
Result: 140°
